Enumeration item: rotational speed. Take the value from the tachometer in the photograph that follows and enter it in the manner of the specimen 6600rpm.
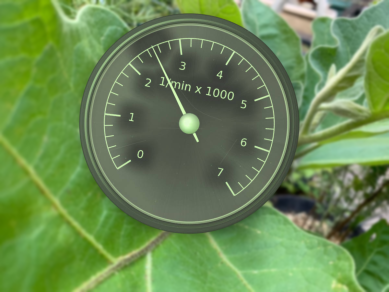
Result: 2500rpm
